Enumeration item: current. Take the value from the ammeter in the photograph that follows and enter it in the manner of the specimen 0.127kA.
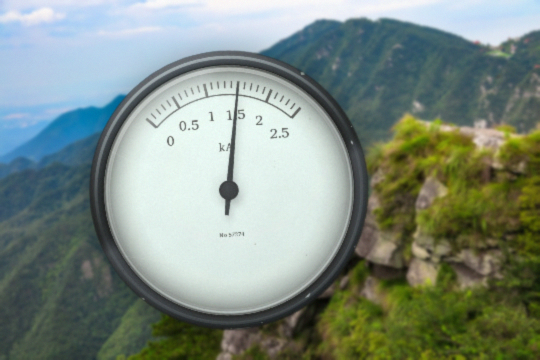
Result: 1.5kA
